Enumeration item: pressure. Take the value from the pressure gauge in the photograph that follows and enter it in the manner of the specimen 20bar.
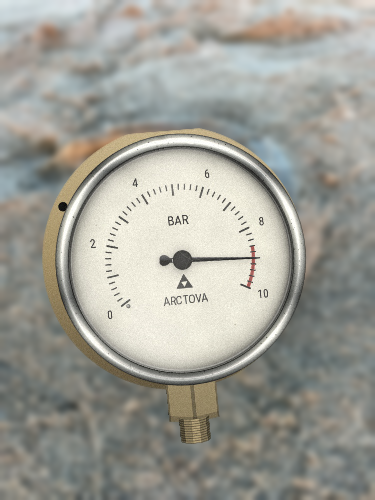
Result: 9bar
